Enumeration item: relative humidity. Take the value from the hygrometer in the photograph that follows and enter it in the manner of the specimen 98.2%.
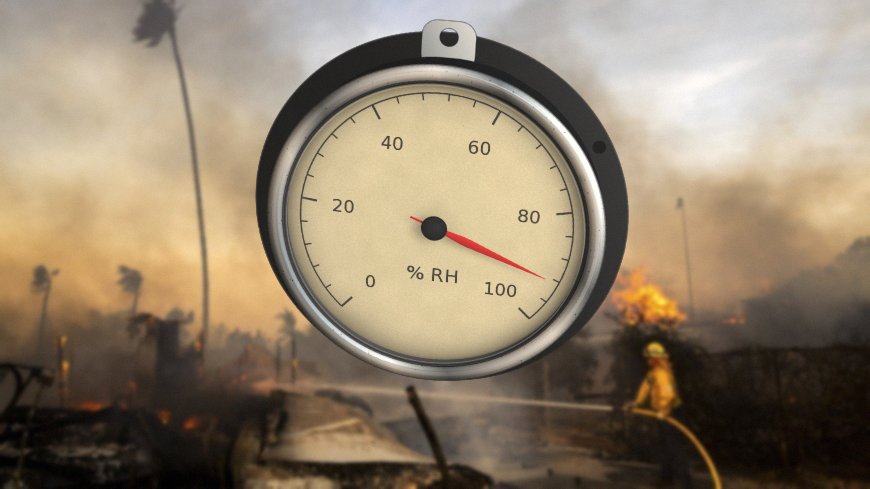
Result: 92%
